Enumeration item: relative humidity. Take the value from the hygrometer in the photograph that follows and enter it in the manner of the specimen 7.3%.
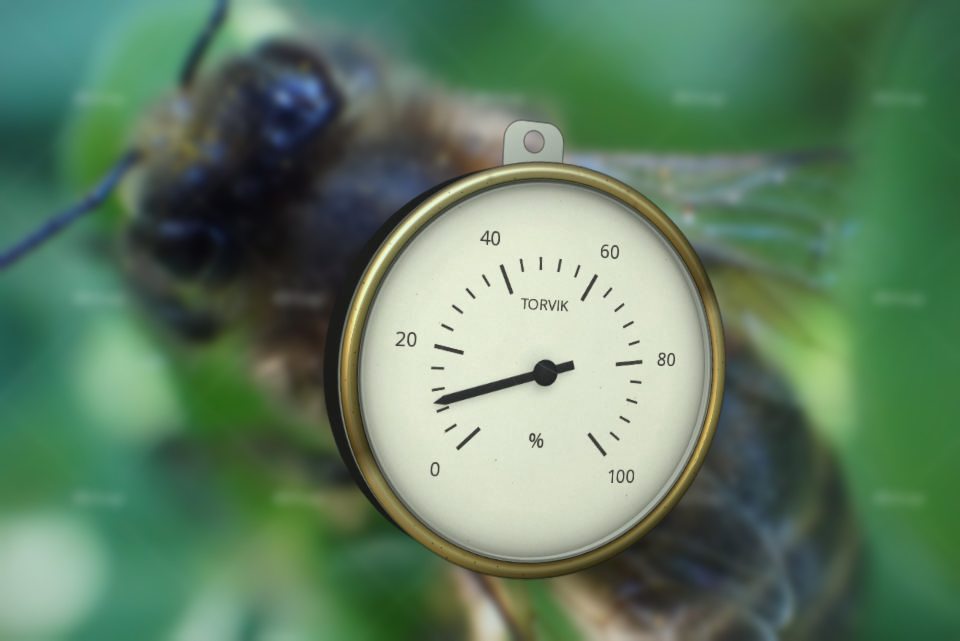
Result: 10%
